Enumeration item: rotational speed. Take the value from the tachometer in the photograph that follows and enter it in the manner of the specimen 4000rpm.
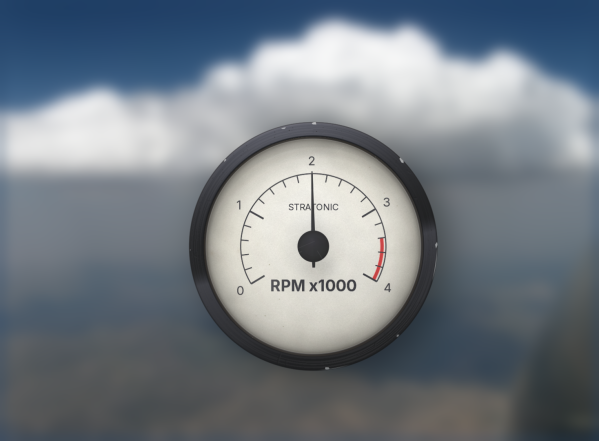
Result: 2000rpm
